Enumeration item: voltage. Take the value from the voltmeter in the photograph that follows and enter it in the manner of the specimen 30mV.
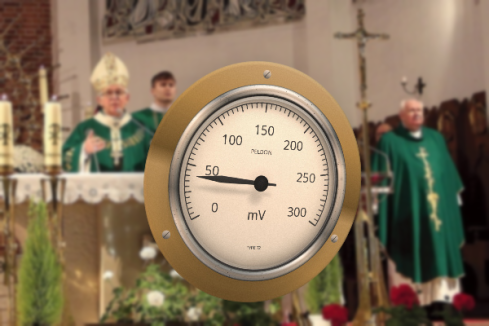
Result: 40mV
